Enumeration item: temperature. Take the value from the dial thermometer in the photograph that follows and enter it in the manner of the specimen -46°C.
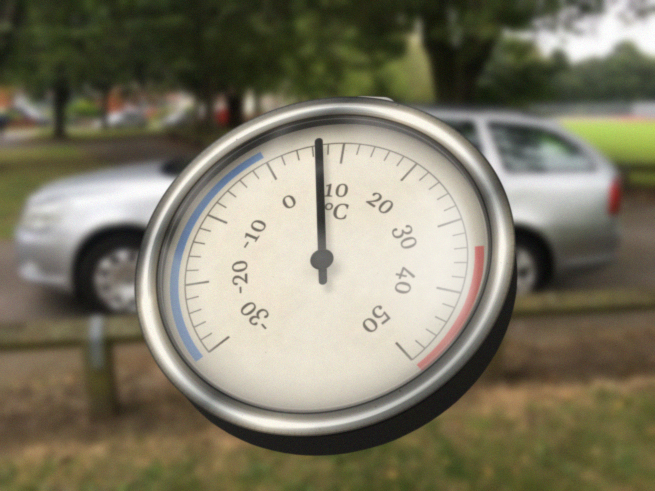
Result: 7°C
